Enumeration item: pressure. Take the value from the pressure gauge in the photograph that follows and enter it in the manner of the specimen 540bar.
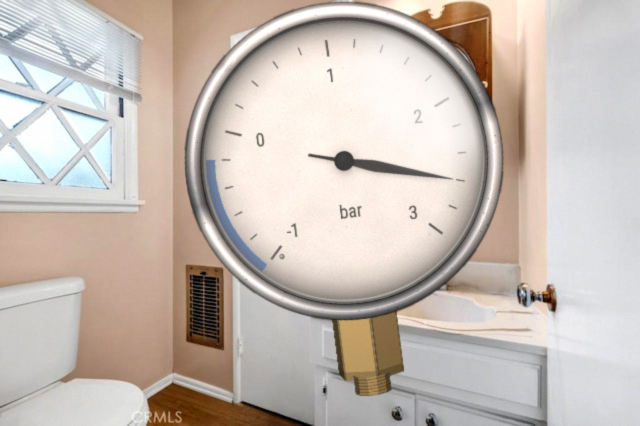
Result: 2.6bar
